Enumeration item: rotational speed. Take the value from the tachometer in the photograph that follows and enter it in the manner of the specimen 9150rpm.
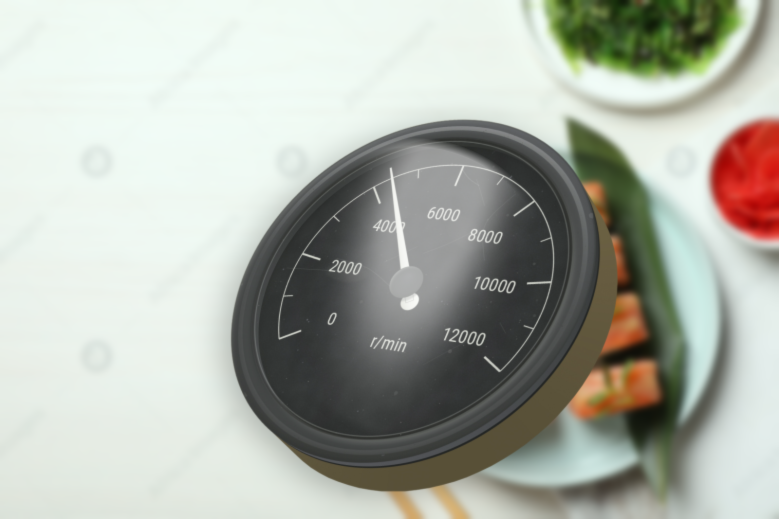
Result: 4500rpm
